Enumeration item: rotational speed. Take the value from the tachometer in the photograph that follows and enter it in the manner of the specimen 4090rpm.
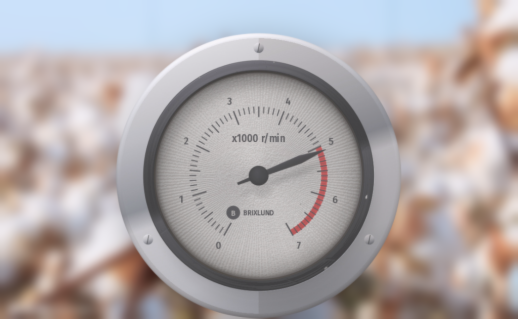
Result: 5100rpm
